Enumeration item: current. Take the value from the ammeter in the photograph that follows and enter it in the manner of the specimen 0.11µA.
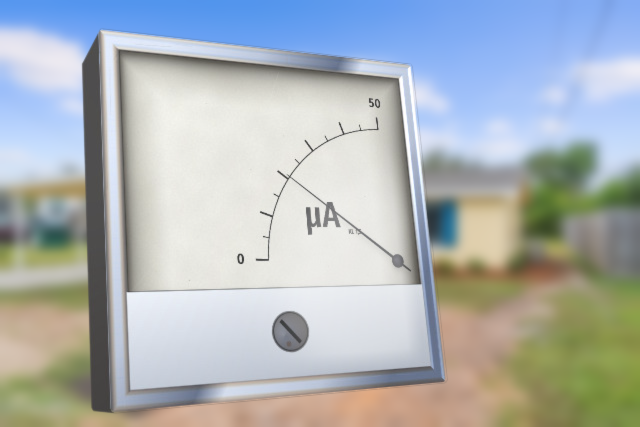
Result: 20µA
